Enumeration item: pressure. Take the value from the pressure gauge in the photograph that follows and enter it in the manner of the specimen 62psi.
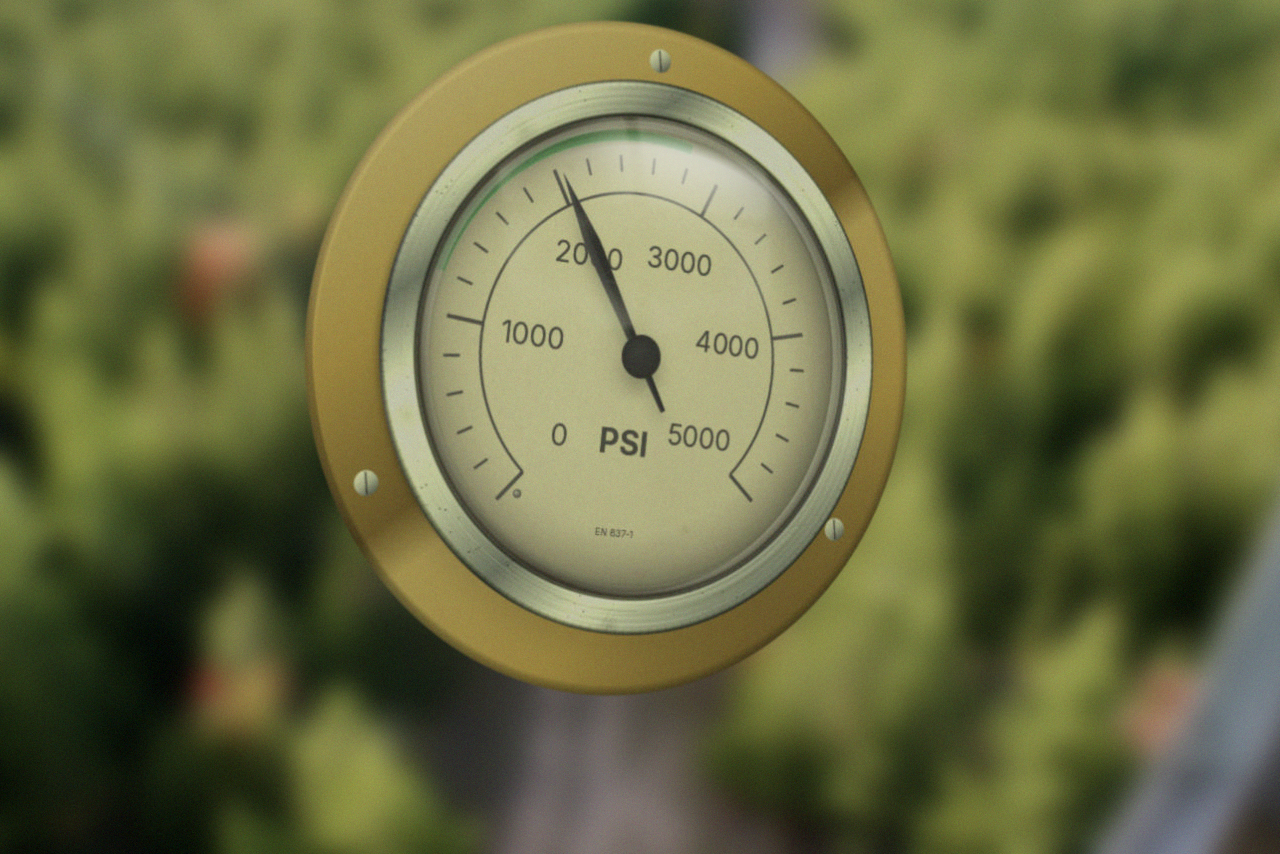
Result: 2000psi
